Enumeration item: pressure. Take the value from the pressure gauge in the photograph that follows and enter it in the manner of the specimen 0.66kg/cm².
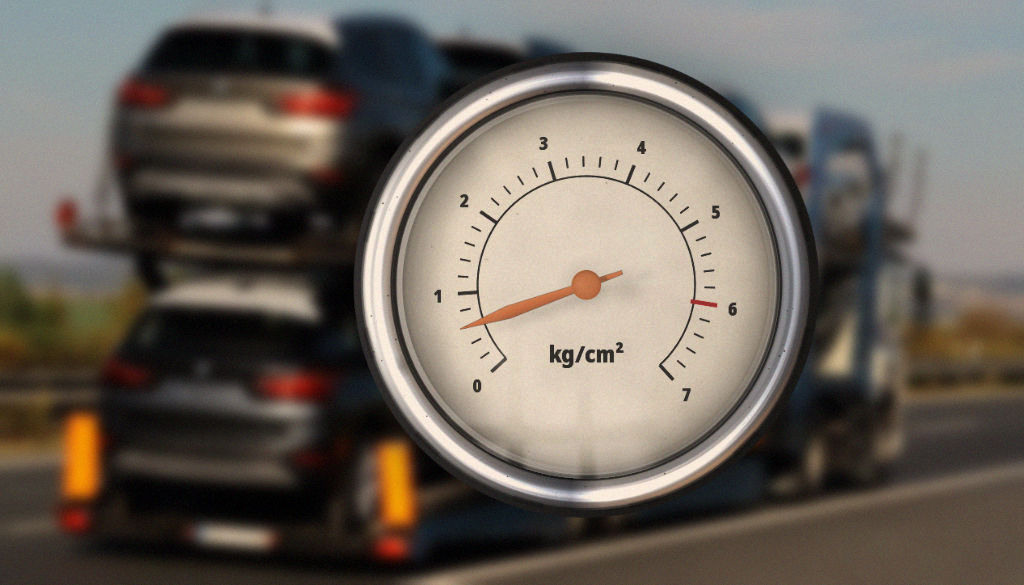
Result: 0.6kg/cm²
